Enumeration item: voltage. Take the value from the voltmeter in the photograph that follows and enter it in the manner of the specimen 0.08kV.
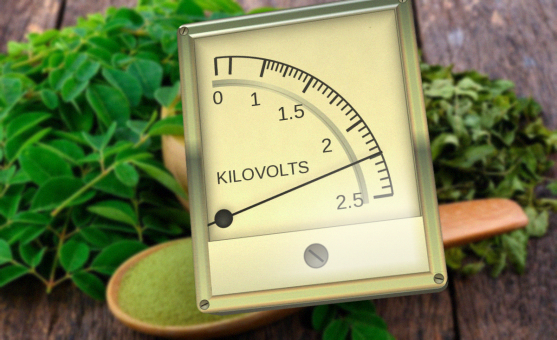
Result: 2.25kV
